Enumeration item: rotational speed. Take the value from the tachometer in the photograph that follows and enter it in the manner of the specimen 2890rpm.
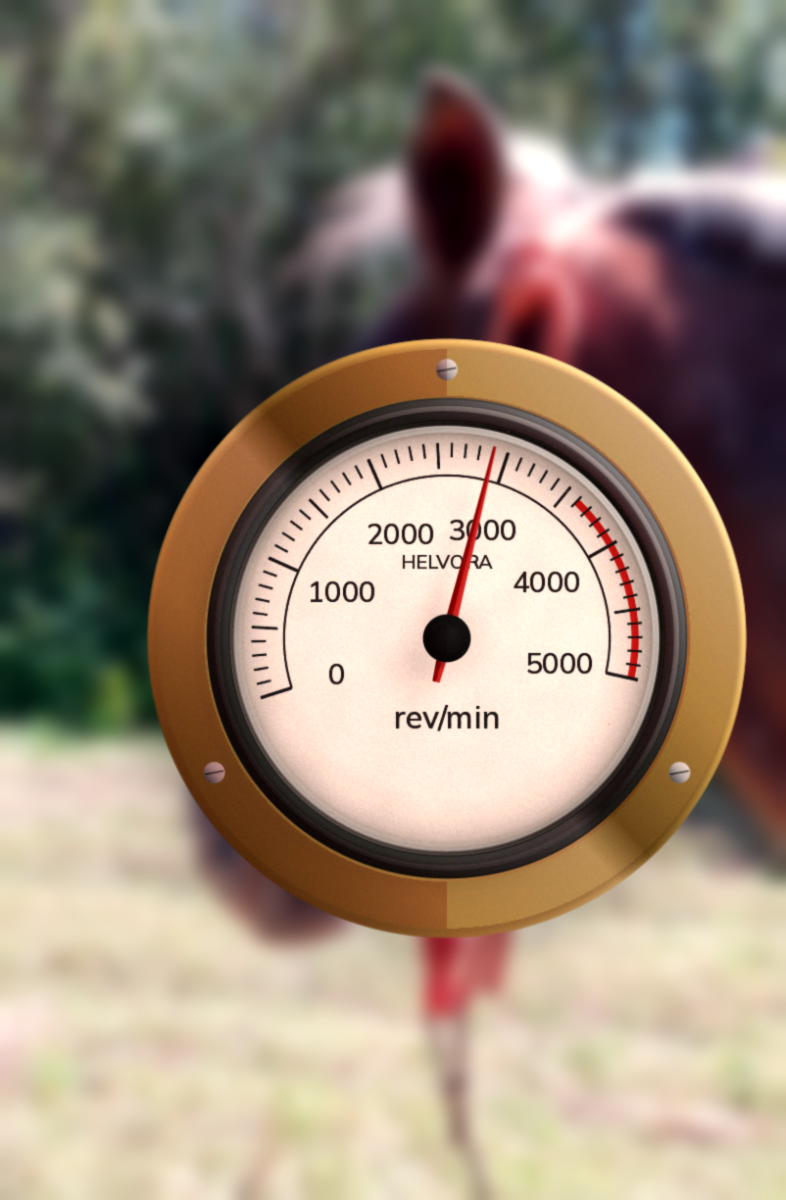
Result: 2900rpm
